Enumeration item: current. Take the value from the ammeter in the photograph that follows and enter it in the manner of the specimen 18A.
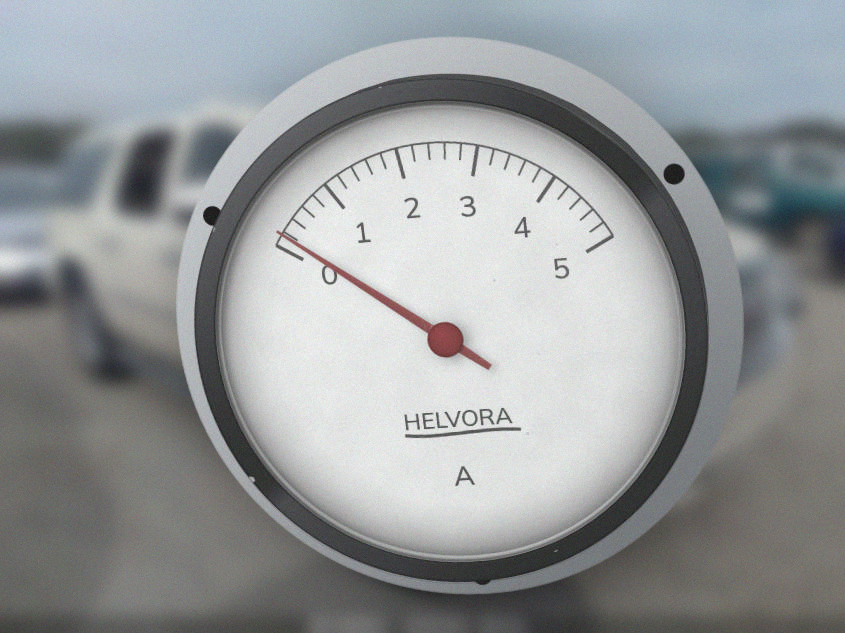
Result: 0.2A
